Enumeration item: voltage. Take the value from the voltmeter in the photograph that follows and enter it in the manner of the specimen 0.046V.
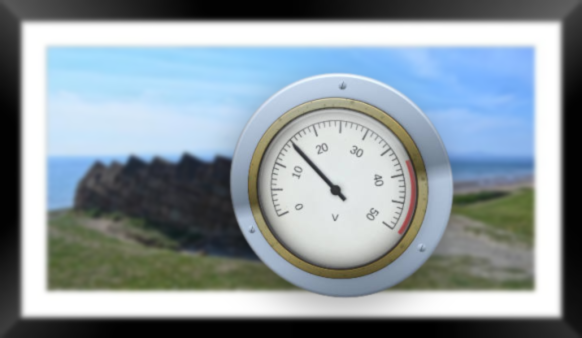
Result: 15V
